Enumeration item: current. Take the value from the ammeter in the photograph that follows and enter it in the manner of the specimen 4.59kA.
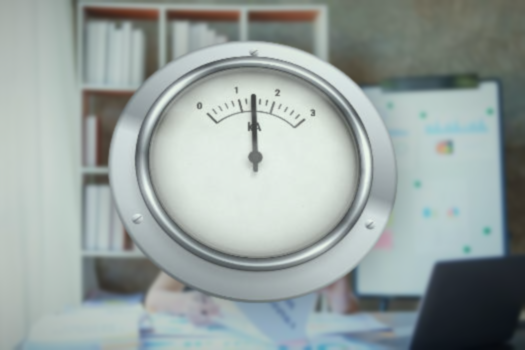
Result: 1.4kA
